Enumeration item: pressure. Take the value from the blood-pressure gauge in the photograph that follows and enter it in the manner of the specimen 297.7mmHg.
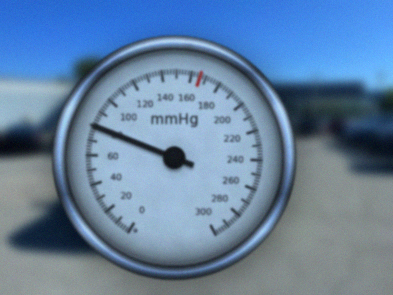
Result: 80mmHg
